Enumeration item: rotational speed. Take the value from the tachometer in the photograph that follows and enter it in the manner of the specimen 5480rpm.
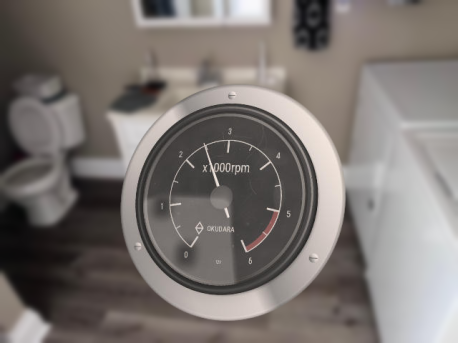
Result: 2500rpm
